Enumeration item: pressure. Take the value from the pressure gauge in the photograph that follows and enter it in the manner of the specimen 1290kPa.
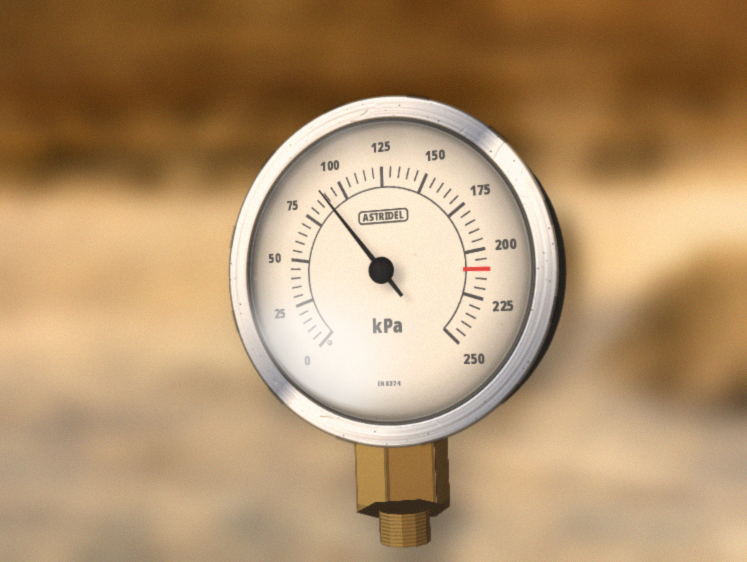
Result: 90kPa
